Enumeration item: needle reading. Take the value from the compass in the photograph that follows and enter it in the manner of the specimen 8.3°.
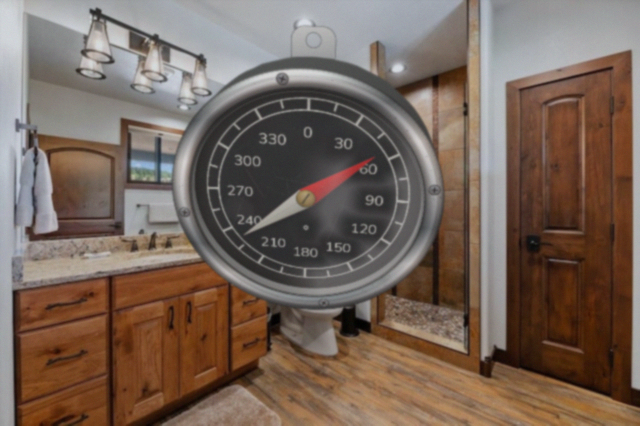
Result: 52.5°
